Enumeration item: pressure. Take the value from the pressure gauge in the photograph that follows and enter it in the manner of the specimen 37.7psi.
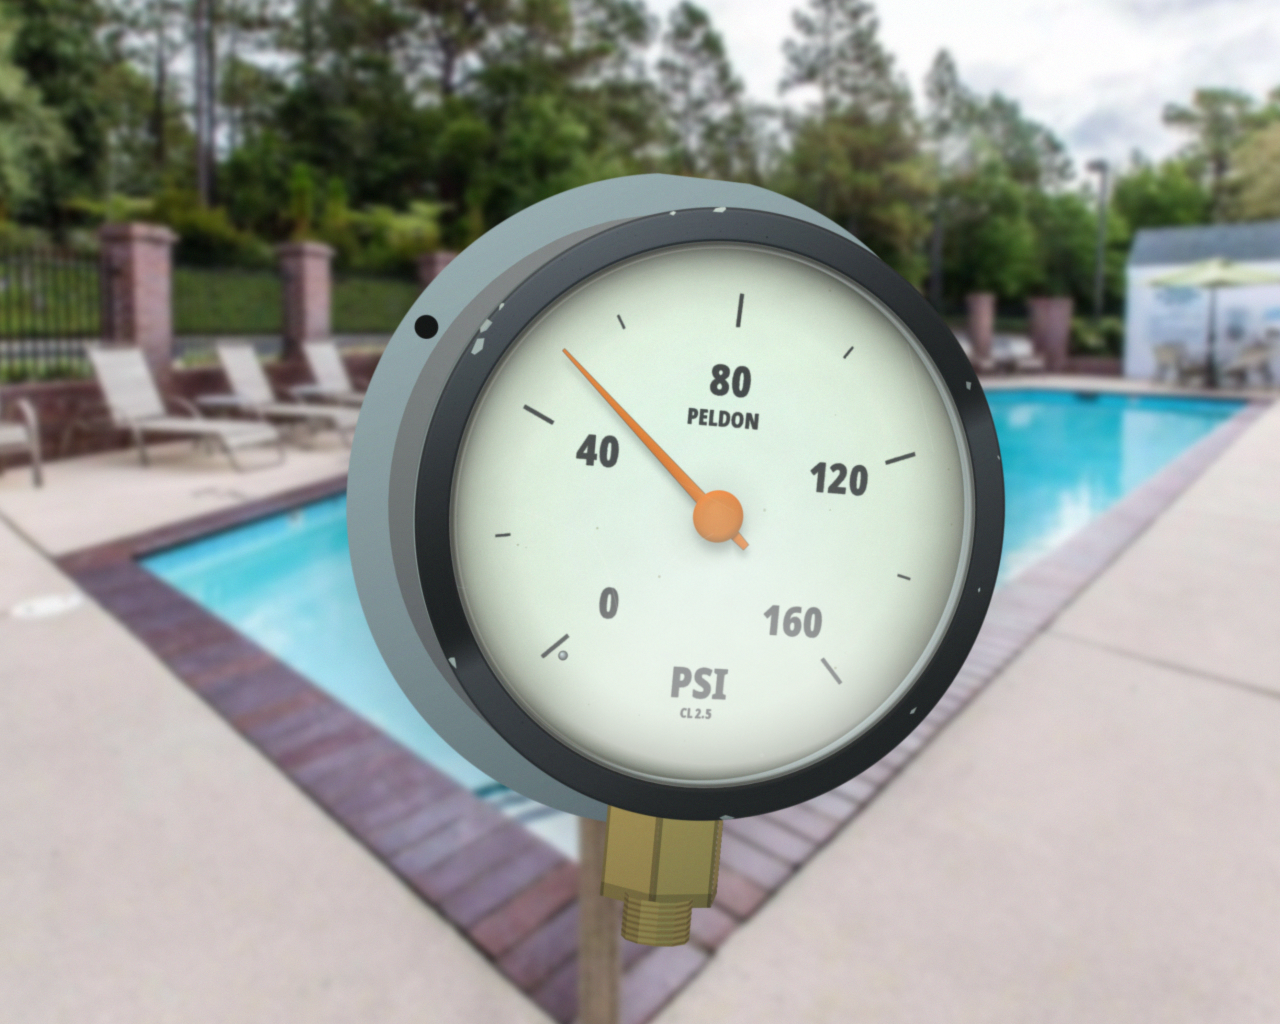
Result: 50psi
